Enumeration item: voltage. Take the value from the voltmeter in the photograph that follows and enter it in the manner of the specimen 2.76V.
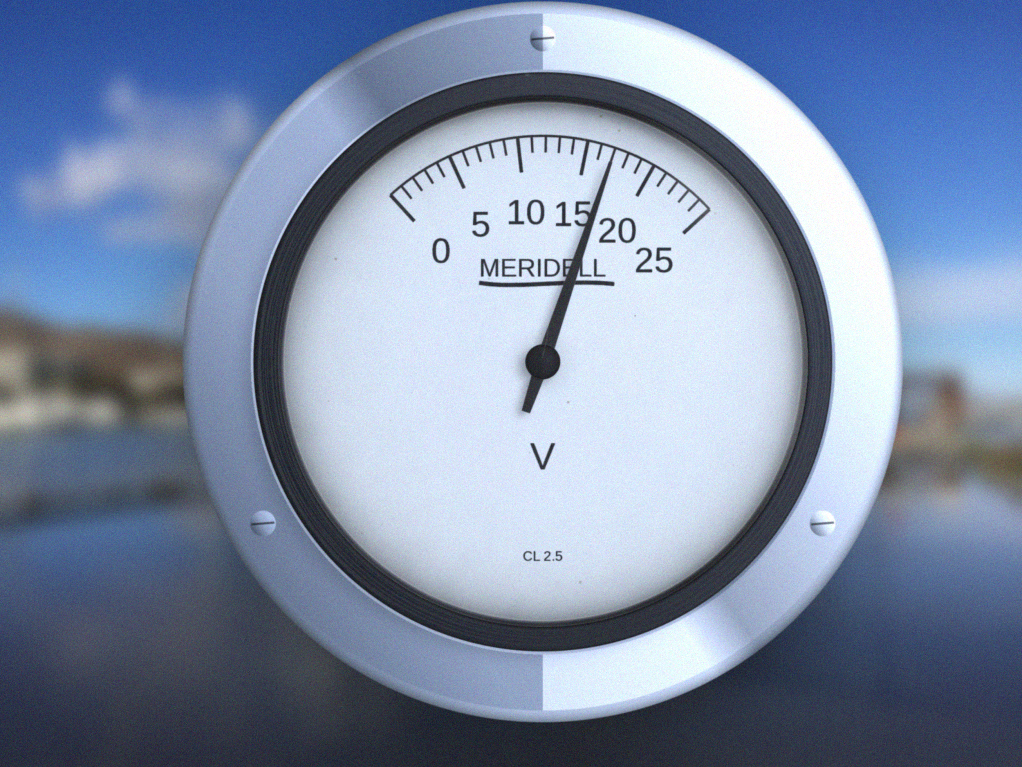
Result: 17V
